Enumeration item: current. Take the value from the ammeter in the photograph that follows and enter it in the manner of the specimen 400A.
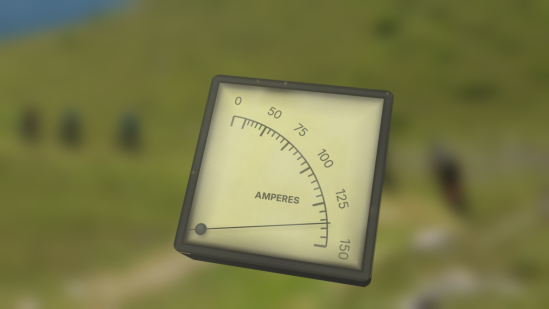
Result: 137.5A
